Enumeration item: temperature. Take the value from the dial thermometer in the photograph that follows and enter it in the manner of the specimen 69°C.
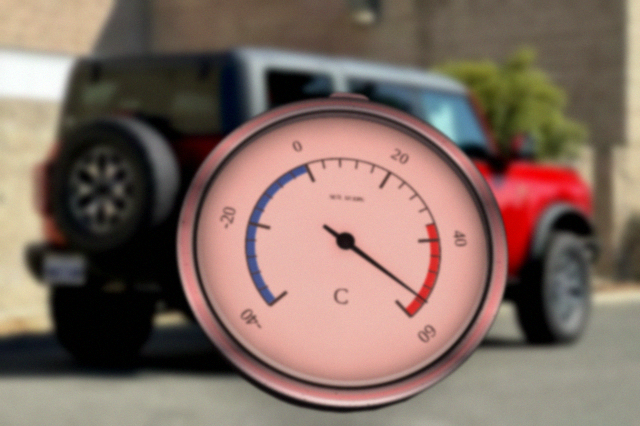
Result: 56°C
